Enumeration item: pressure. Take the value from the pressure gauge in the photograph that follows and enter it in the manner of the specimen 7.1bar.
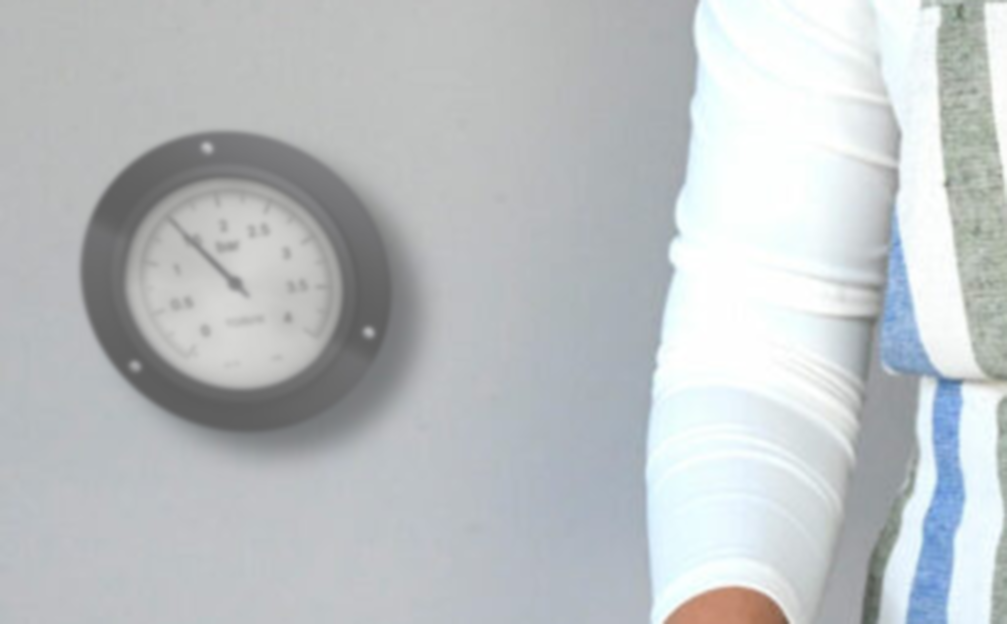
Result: 1.5bar
